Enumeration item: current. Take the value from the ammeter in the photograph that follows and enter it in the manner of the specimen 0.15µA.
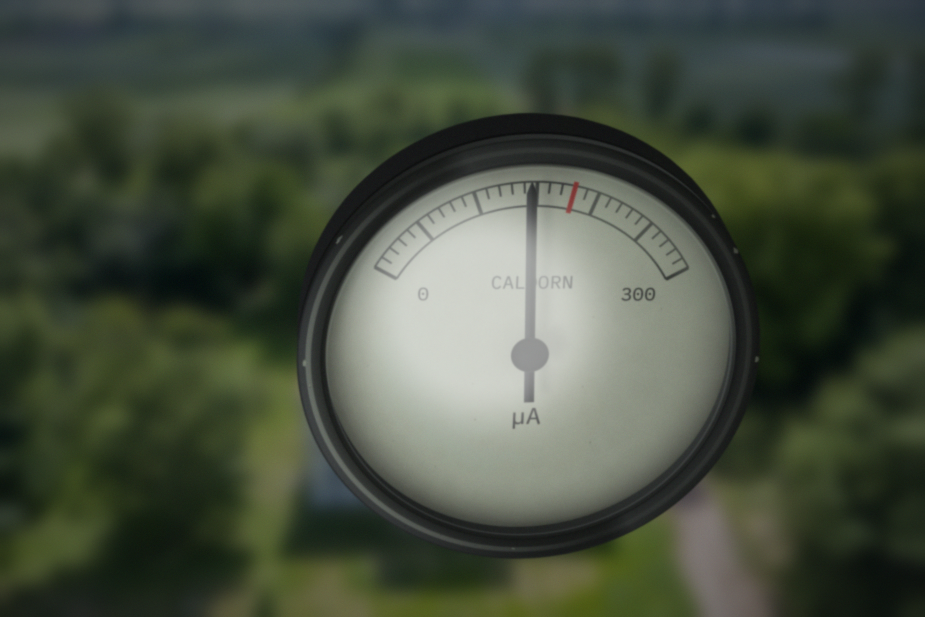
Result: 145µA
